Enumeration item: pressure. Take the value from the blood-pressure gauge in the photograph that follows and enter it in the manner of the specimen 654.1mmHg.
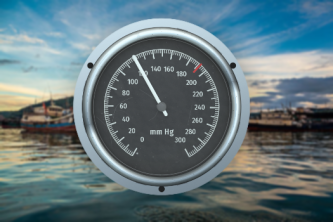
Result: 120mmHg
